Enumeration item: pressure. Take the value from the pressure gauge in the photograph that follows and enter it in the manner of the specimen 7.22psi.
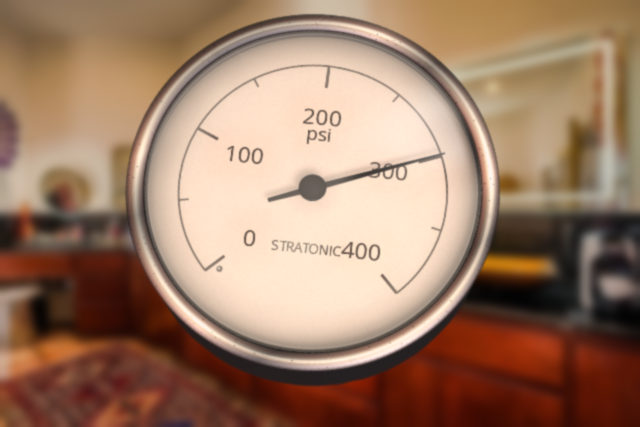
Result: 300psi
